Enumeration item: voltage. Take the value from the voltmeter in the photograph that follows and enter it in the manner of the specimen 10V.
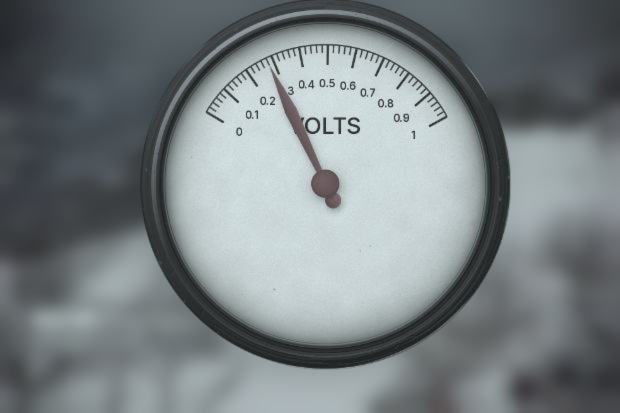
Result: 0.28V
